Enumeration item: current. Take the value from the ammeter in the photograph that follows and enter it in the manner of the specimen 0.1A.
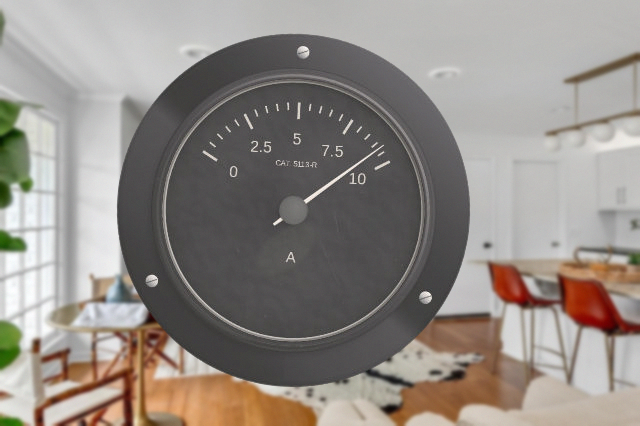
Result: 9.25A
